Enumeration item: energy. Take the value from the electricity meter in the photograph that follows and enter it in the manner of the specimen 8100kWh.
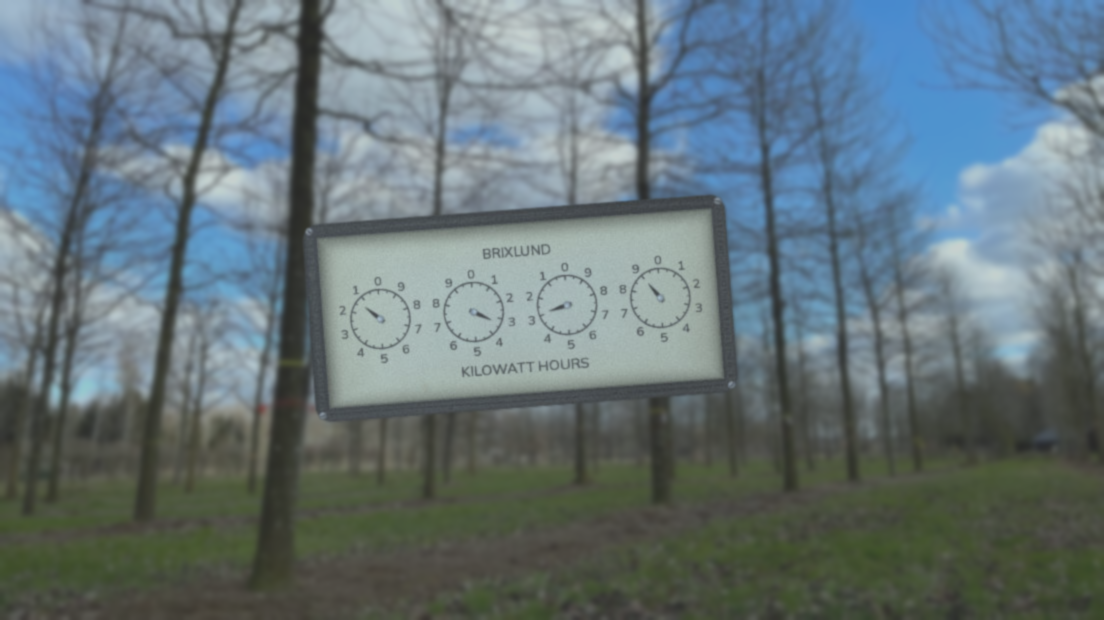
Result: 1329kWh
